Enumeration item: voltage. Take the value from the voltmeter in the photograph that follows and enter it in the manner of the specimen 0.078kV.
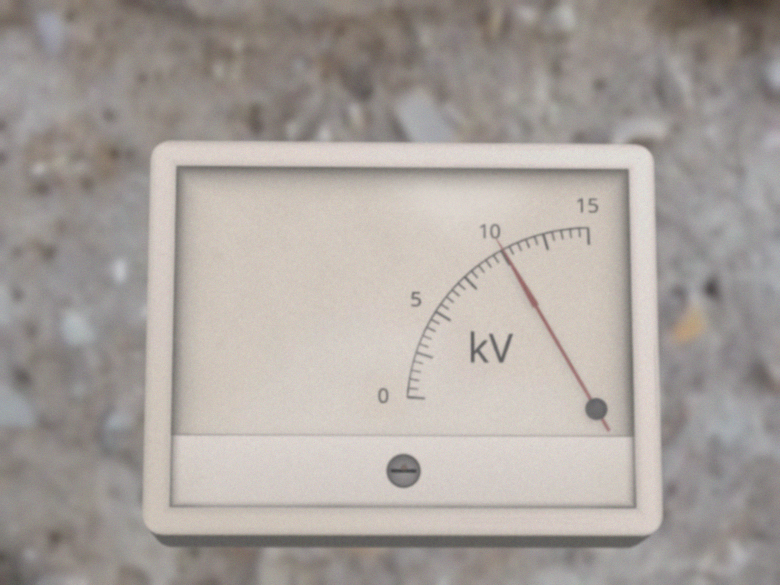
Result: 10kV
